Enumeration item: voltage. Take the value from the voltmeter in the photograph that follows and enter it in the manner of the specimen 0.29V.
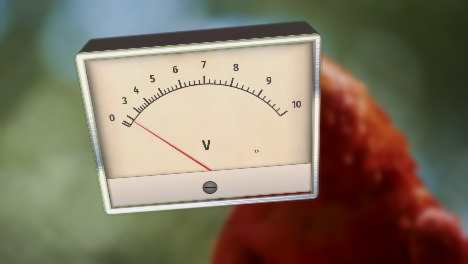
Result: 2V
